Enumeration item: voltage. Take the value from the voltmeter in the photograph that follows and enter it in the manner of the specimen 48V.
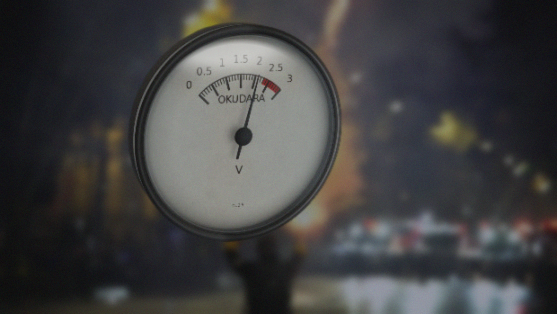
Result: 2V
